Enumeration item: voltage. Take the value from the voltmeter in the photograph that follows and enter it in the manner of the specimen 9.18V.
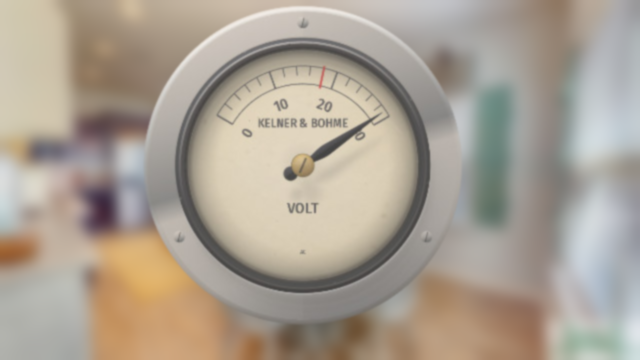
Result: 29V
